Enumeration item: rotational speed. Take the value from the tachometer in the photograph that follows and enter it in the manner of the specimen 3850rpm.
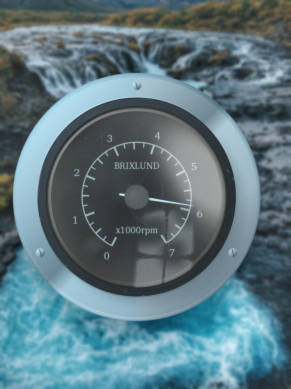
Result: 5875rpm
